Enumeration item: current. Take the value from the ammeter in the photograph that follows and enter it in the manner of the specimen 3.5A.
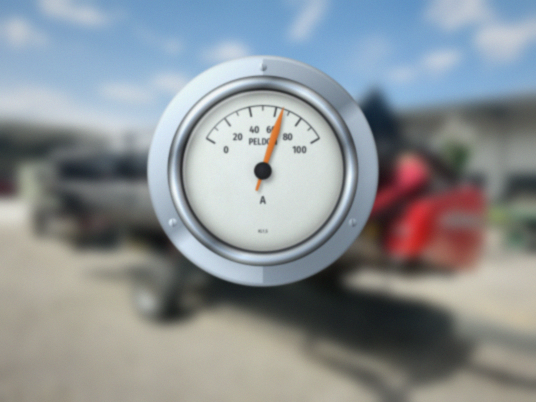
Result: 65A
